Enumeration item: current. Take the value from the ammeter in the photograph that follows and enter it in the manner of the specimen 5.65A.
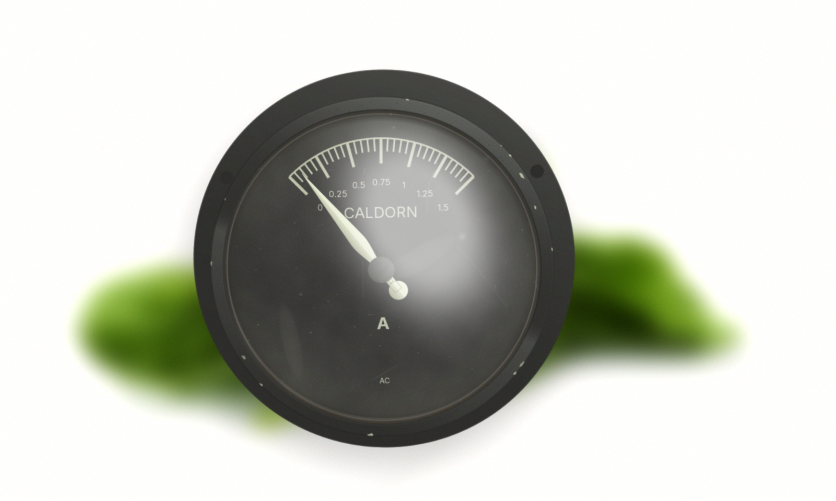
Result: 0.1A
